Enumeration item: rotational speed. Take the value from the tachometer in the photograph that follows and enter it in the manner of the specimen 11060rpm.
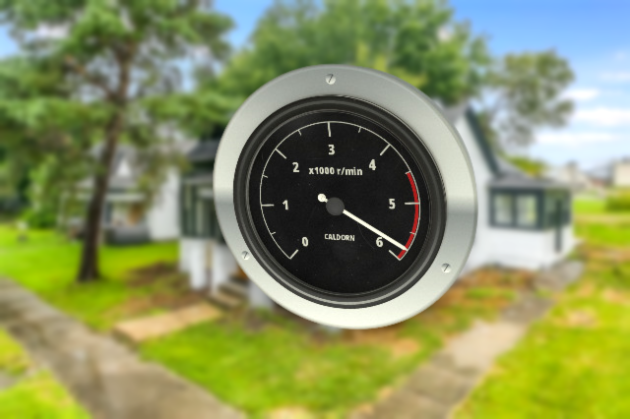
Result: 5750rpm
